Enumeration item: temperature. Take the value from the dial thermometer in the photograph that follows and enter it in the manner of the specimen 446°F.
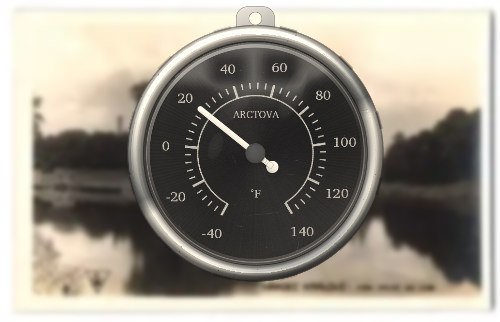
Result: 20°F
